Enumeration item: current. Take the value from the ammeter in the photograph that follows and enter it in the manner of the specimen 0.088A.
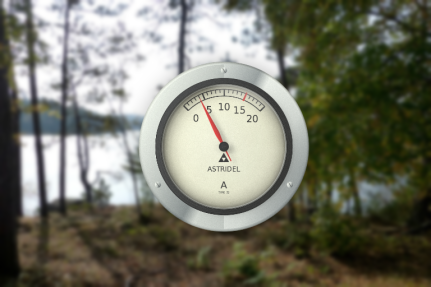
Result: 4A
